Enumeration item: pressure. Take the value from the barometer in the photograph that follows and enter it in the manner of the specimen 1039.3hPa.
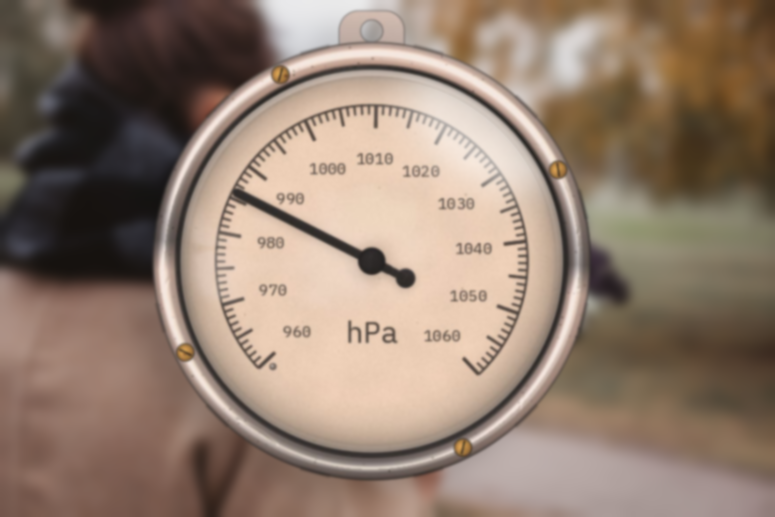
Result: 986hPa
